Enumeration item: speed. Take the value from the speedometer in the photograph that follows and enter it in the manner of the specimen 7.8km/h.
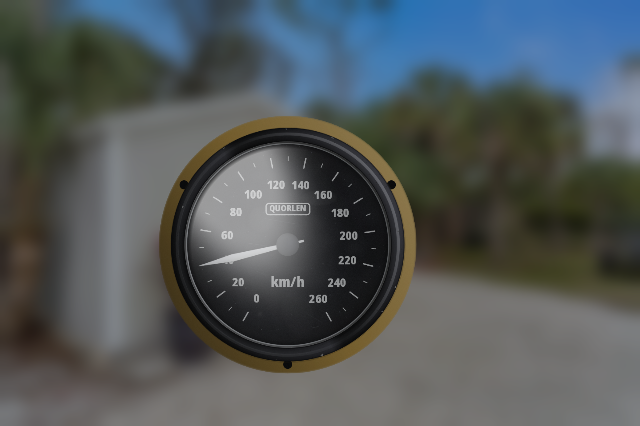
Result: 40km/h
